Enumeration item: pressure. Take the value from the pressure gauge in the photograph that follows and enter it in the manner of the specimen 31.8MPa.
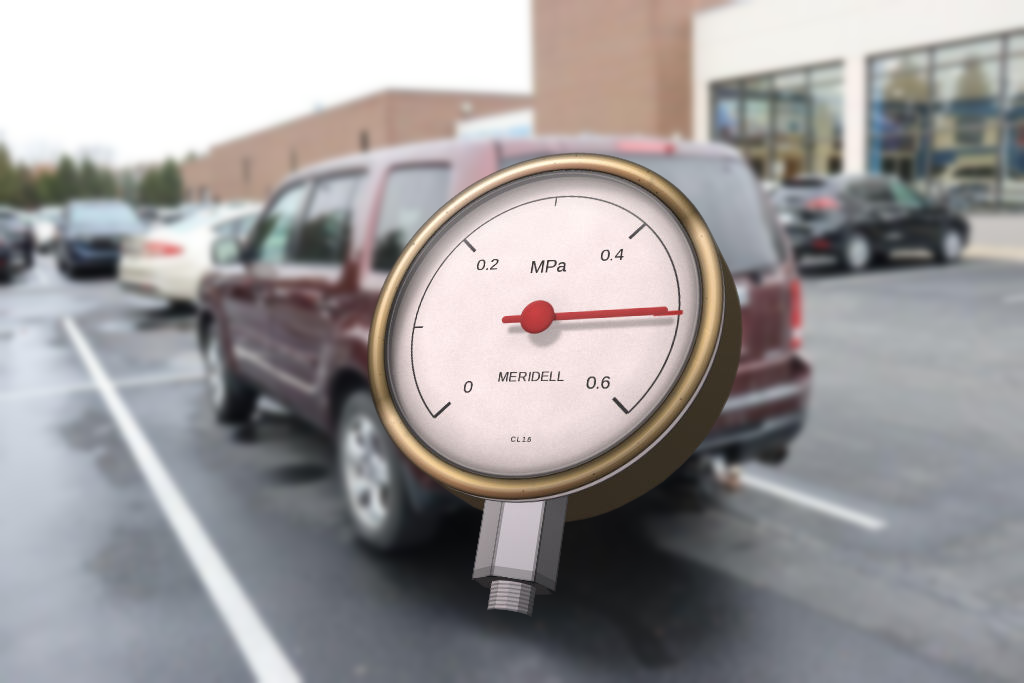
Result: 0.5MPa
